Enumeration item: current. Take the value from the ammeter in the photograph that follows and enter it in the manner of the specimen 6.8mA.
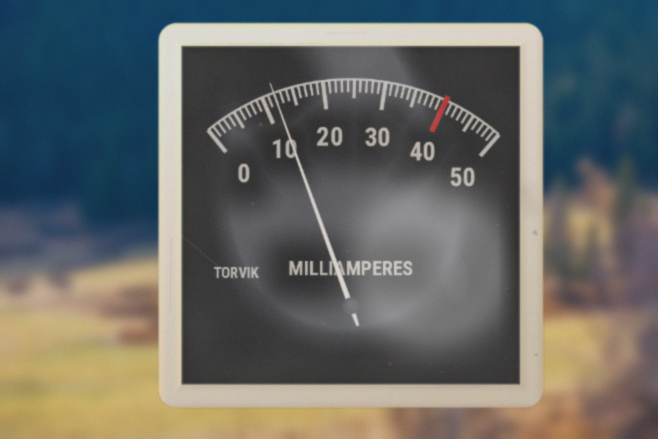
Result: 12mA
